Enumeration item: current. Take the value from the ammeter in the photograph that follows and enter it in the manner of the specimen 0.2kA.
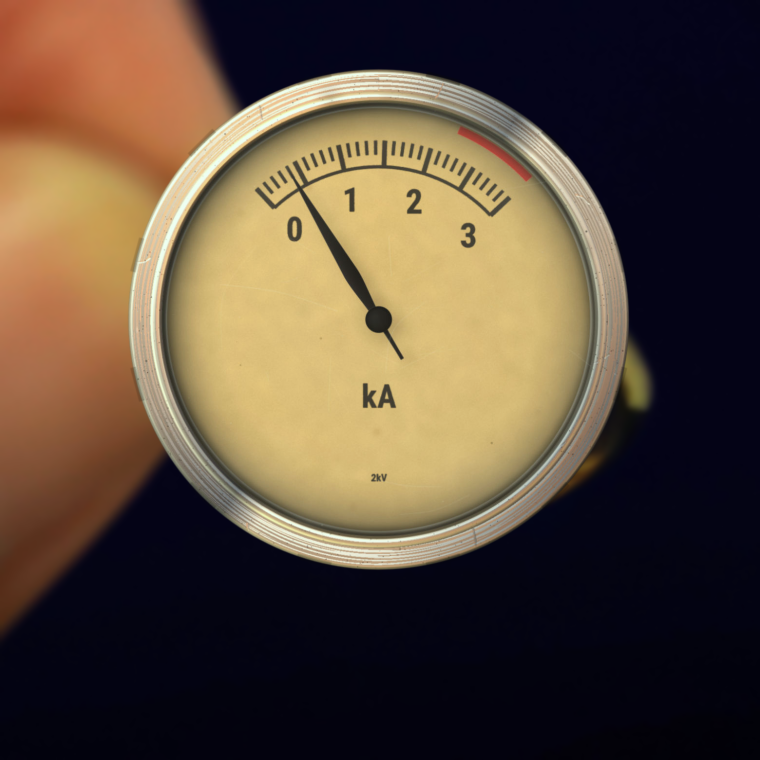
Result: 0.4kA
